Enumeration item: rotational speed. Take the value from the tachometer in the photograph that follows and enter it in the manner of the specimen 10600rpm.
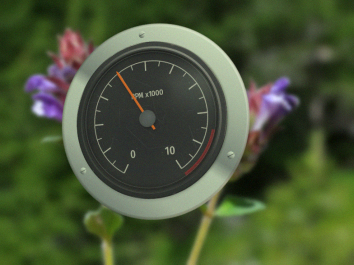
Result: 4000rpm
